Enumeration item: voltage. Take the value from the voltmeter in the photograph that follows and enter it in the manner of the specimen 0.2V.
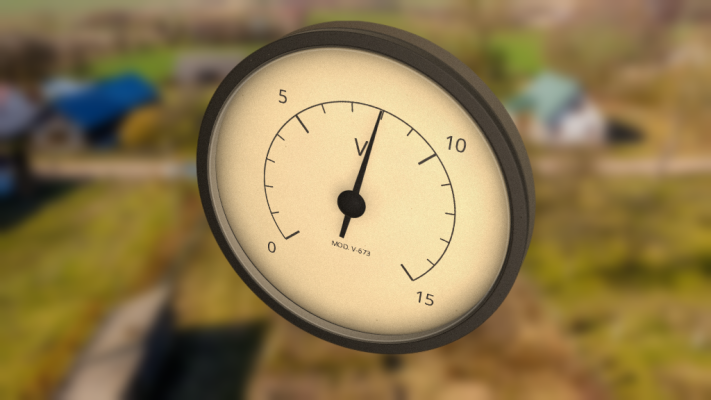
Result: 8V
